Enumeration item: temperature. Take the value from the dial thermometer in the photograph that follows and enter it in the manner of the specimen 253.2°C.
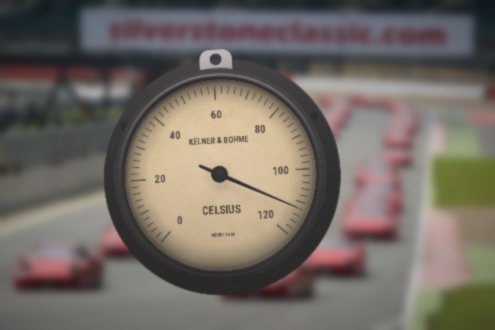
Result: 112°C
